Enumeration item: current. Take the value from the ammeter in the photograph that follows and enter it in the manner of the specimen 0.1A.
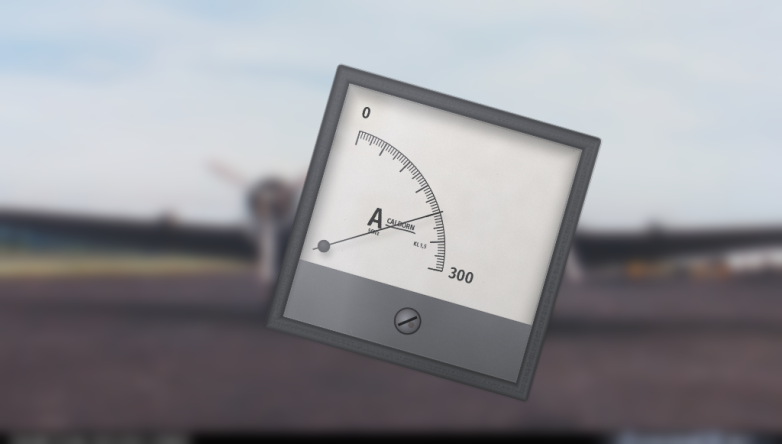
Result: 200A
